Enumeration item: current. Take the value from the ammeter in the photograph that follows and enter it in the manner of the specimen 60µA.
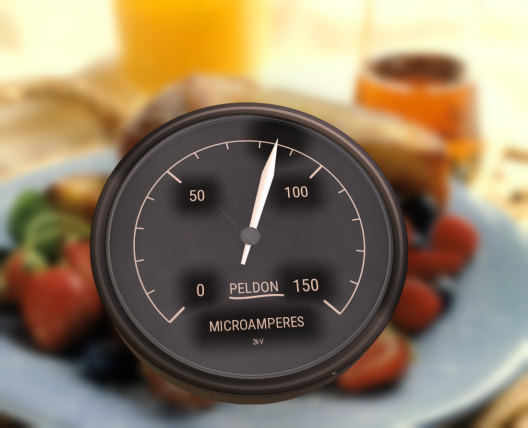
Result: 85µA
